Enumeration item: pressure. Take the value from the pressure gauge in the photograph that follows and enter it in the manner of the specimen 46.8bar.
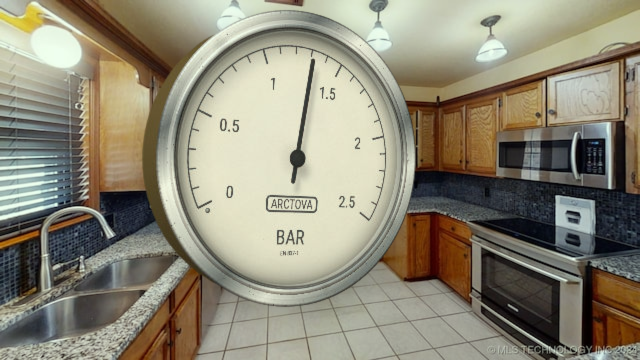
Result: 1.3bar
